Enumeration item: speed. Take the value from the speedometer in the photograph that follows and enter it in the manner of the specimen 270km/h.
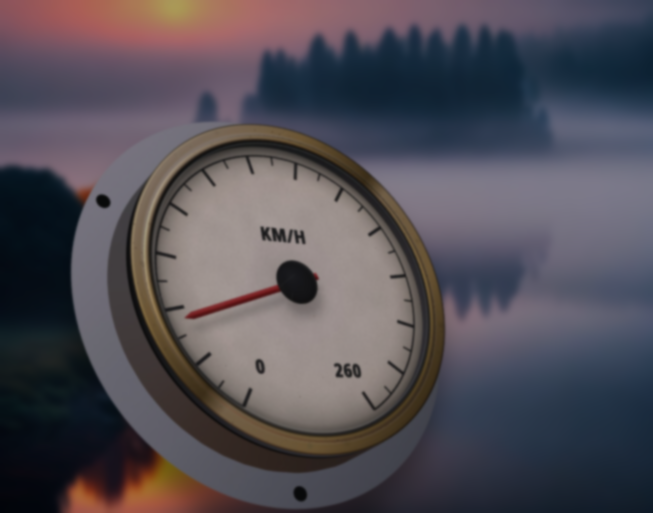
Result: 35km/h
